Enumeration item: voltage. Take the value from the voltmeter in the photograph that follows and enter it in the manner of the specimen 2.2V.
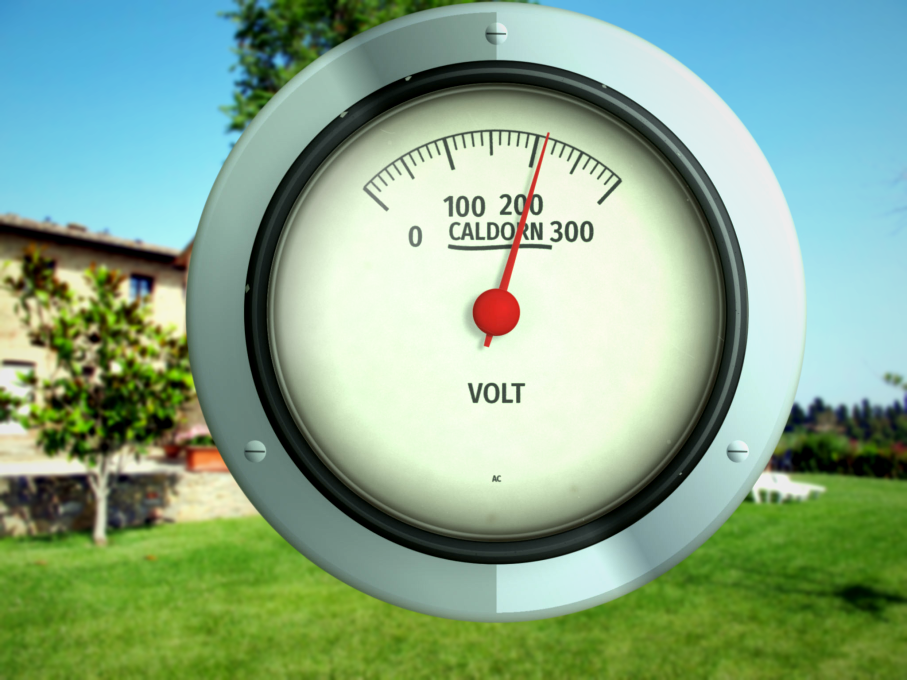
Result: 210V
